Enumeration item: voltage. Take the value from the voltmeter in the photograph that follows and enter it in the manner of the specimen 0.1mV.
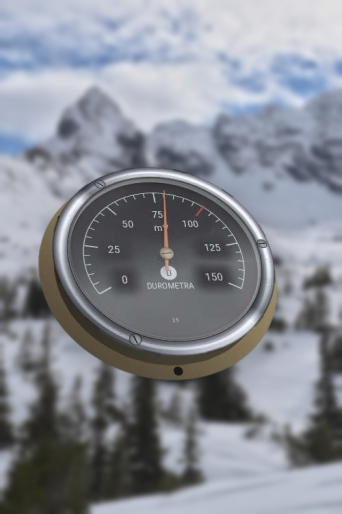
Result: 80mV
